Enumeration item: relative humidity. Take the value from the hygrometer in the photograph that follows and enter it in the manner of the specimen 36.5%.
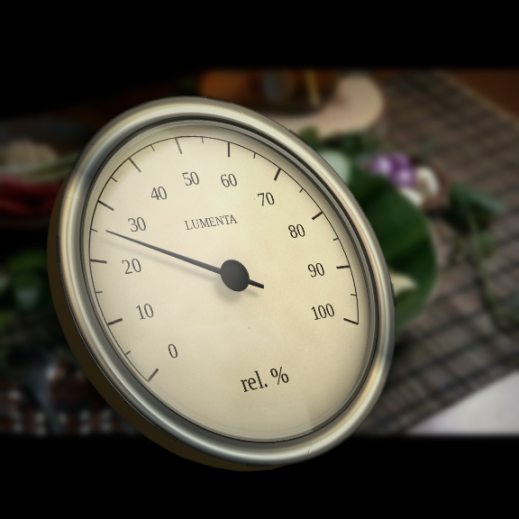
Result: 25%
